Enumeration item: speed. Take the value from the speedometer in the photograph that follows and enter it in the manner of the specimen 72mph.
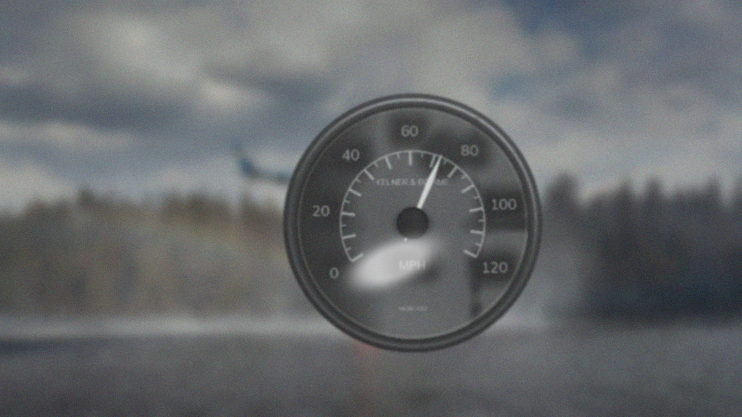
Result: 72.5mph
